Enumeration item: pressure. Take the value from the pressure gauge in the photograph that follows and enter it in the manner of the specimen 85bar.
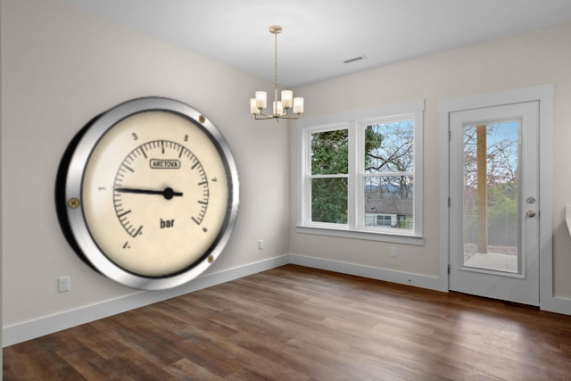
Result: 1bar
